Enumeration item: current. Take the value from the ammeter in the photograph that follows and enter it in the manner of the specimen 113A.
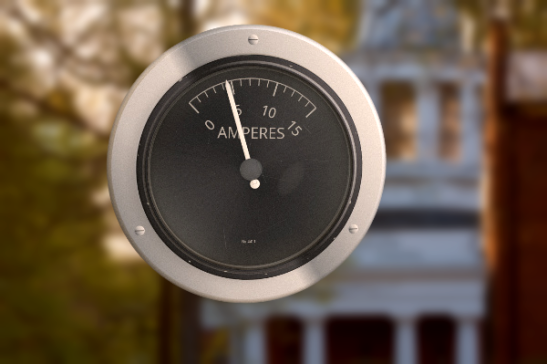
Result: 4.5A
